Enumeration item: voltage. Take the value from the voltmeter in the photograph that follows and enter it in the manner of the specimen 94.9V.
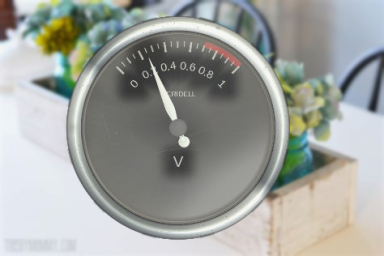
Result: 0.25V
